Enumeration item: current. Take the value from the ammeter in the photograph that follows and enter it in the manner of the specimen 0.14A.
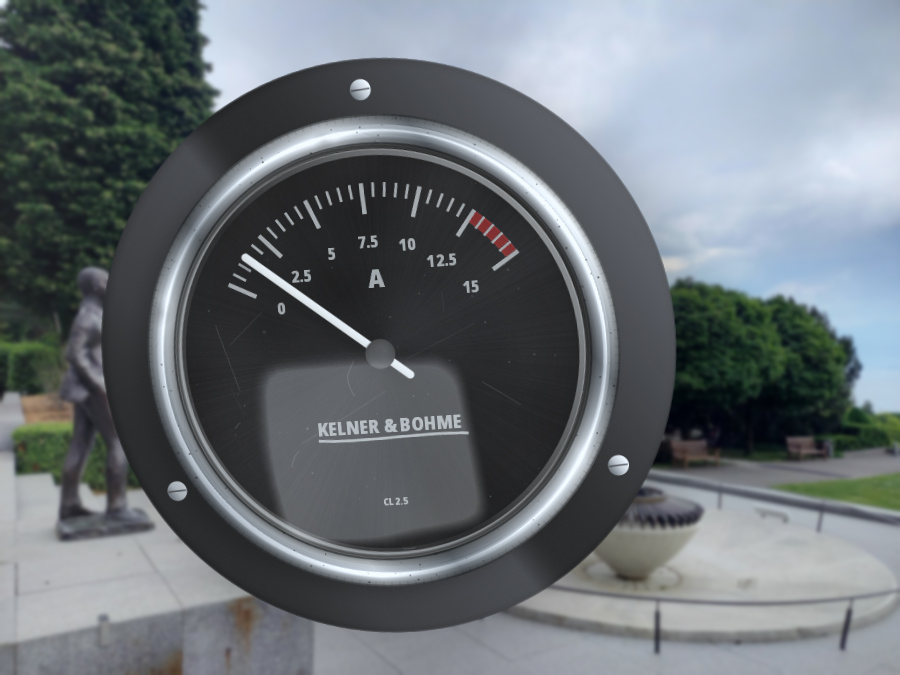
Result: 1.5A
